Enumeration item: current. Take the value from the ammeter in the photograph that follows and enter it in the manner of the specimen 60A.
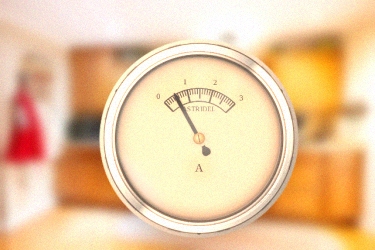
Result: 0.5A
